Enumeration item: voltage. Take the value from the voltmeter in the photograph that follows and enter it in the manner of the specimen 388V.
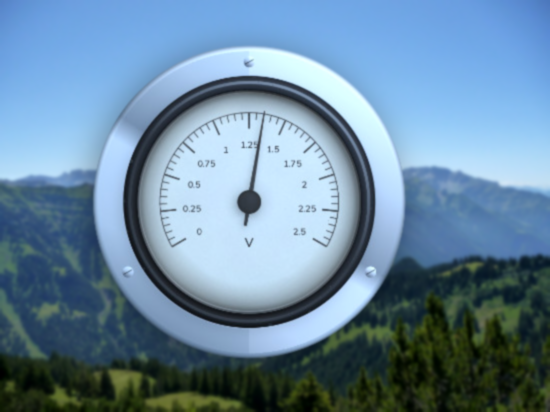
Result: 1.35V
